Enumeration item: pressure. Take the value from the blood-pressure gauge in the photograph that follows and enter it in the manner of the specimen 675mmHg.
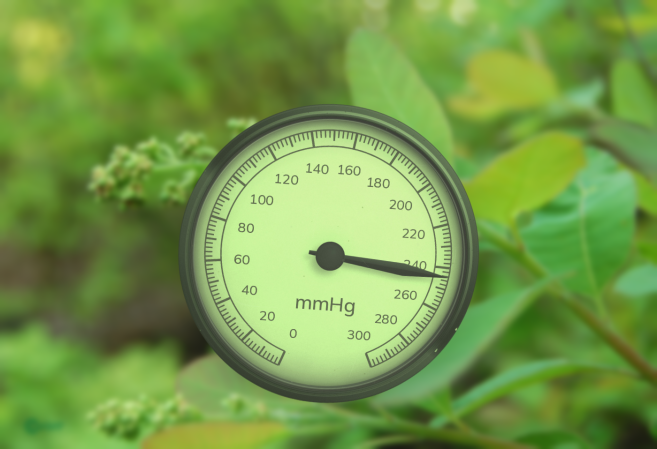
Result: 244mmHg
